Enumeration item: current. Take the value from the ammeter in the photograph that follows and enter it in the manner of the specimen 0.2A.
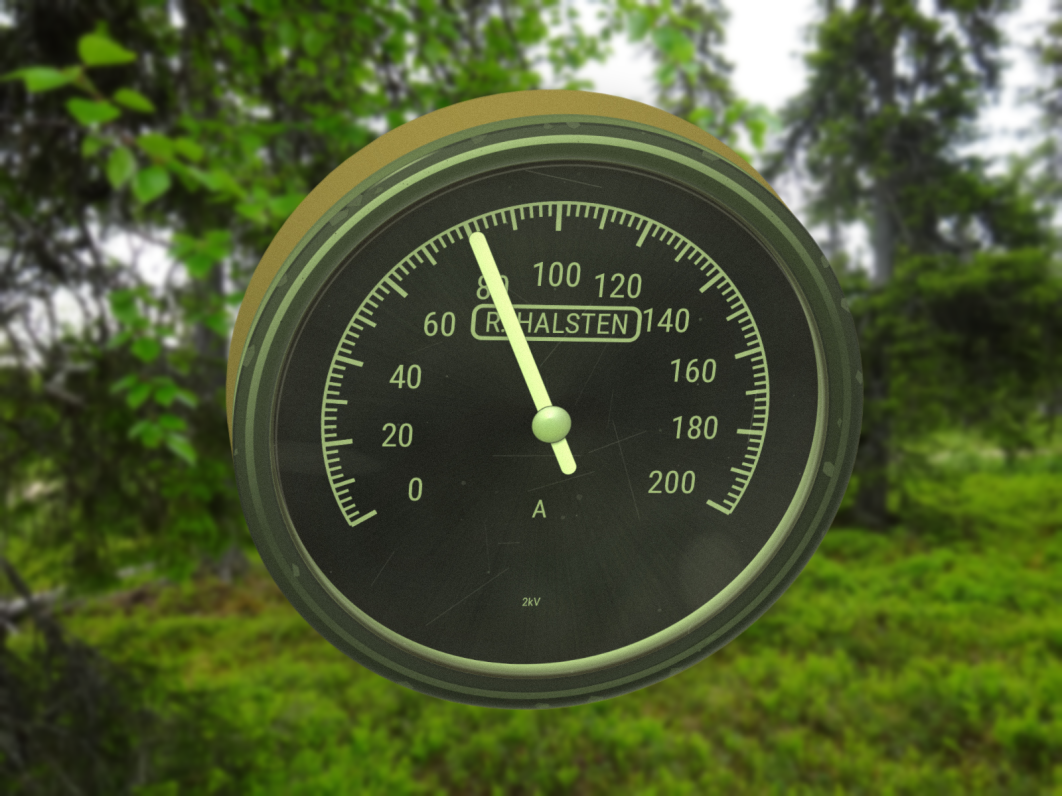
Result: 81A
